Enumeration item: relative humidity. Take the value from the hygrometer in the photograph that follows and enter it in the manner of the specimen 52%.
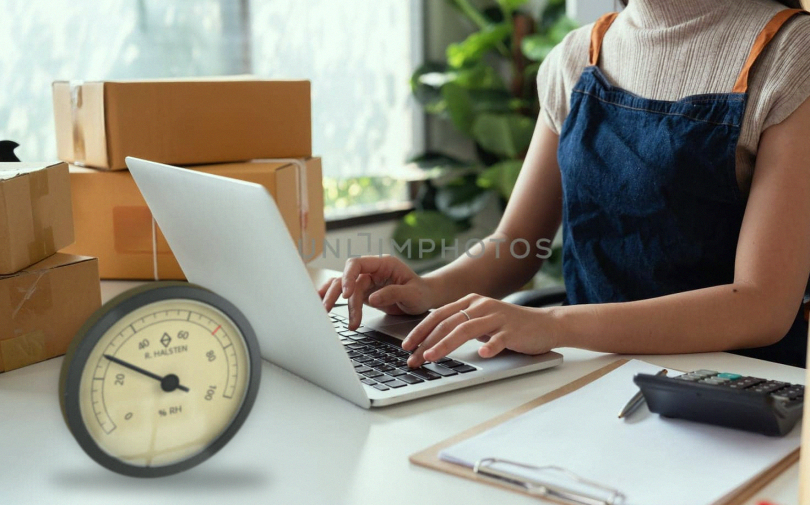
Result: 28%
